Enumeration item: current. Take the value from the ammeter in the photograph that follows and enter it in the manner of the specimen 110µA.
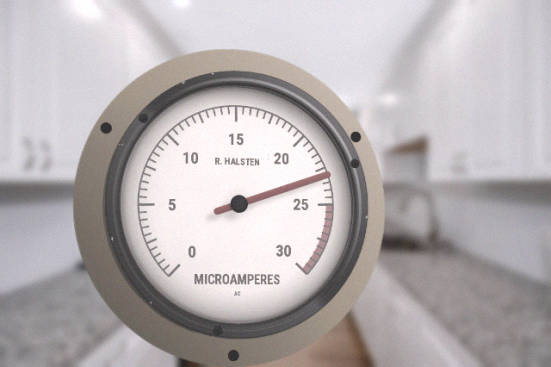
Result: 23µA
